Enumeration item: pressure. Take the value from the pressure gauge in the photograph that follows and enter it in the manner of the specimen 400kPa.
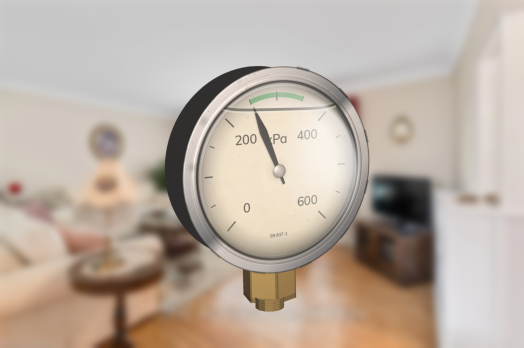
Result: 250kPa
